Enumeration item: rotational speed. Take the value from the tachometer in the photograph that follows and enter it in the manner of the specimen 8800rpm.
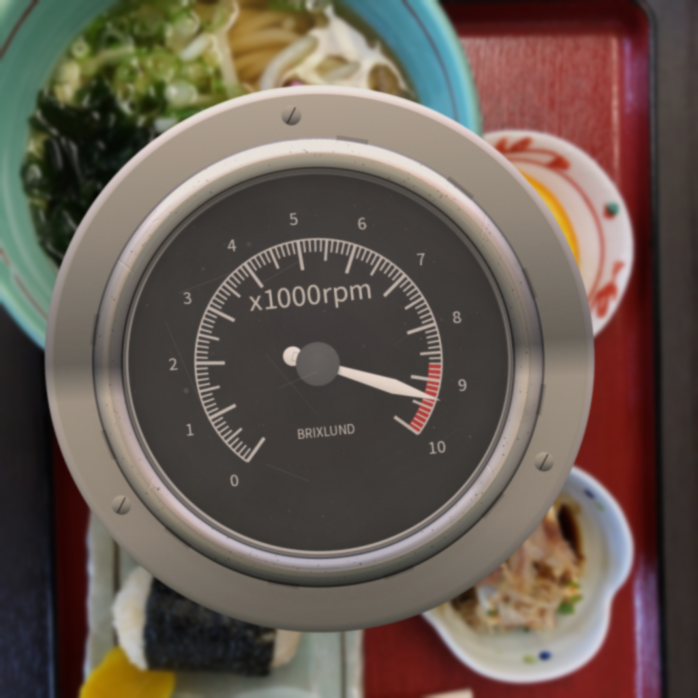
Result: 9300rpm
